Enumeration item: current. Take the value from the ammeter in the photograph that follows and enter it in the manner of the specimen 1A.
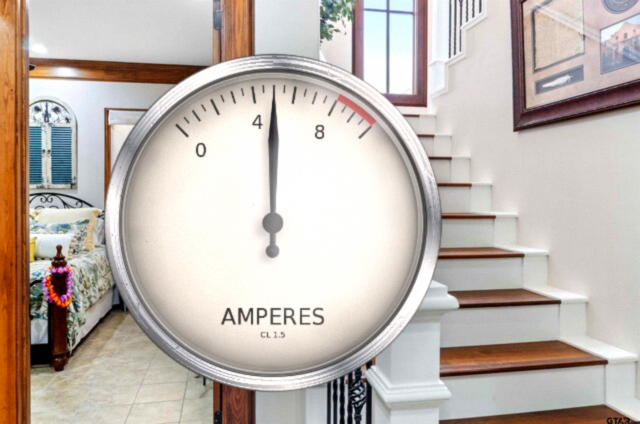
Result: 5A
